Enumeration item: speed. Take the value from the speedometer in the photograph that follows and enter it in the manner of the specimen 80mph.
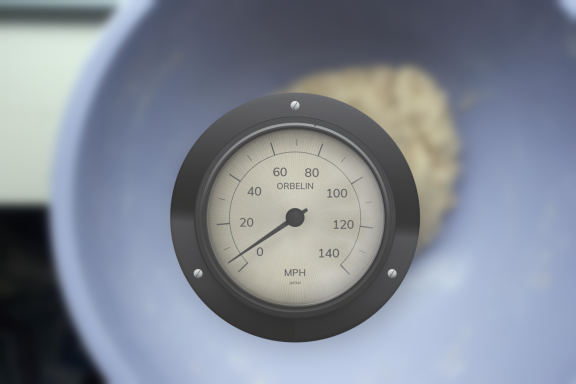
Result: 5mph
